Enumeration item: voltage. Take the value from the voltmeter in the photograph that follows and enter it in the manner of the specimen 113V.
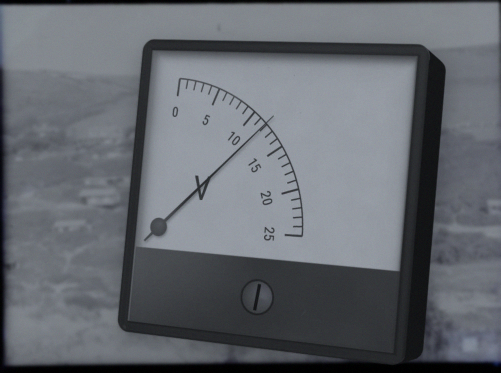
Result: 12V
